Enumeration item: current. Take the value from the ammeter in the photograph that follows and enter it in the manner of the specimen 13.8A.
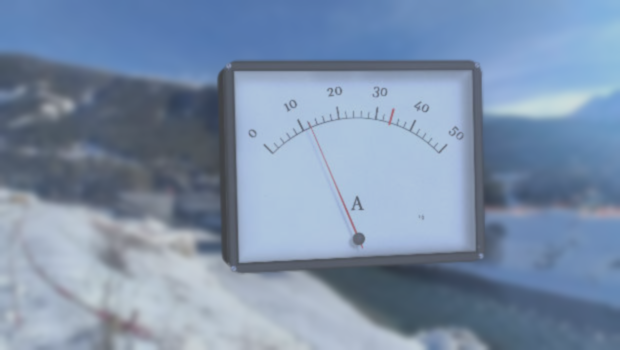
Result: 12A
